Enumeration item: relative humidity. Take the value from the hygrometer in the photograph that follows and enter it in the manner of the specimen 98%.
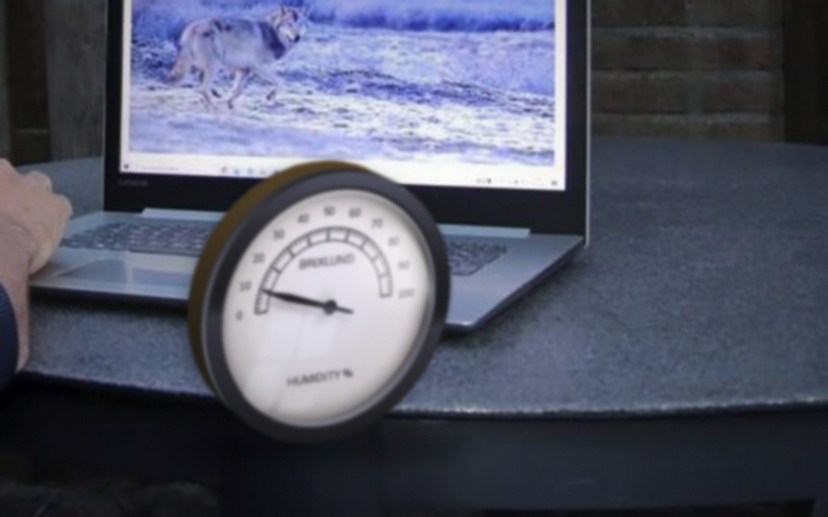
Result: 10%
